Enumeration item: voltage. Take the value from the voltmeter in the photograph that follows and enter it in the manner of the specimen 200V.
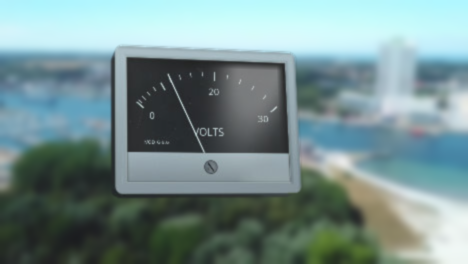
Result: 12V
